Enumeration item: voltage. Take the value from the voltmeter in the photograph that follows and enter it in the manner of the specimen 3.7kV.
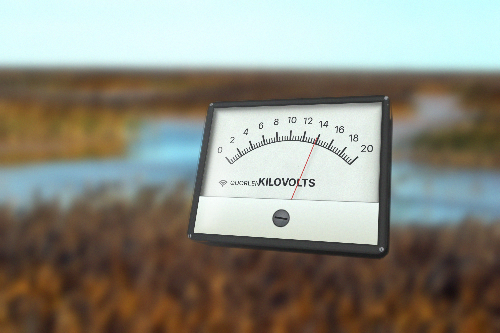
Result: 14kV
